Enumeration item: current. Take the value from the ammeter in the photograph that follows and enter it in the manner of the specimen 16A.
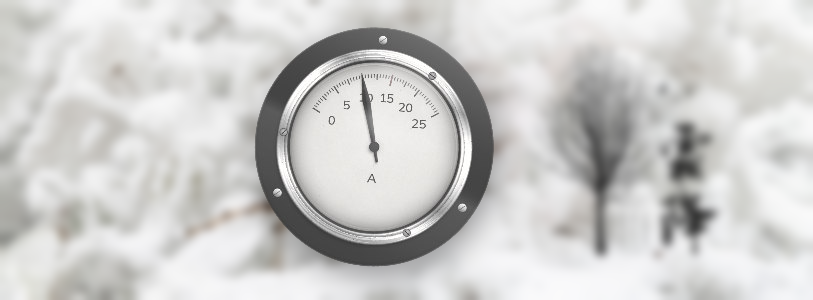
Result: 10A
